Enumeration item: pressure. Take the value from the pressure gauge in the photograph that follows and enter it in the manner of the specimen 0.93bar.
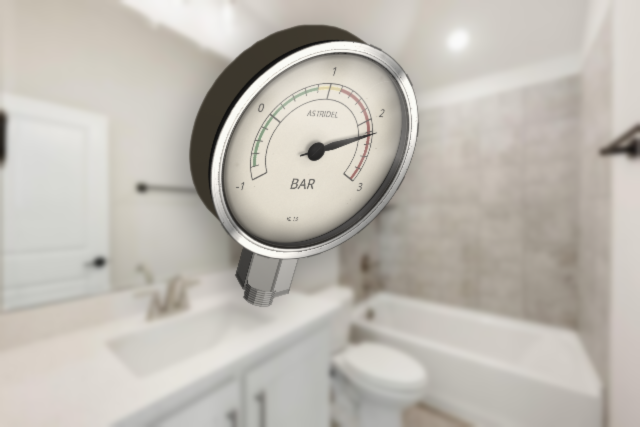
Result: 2.2bar
